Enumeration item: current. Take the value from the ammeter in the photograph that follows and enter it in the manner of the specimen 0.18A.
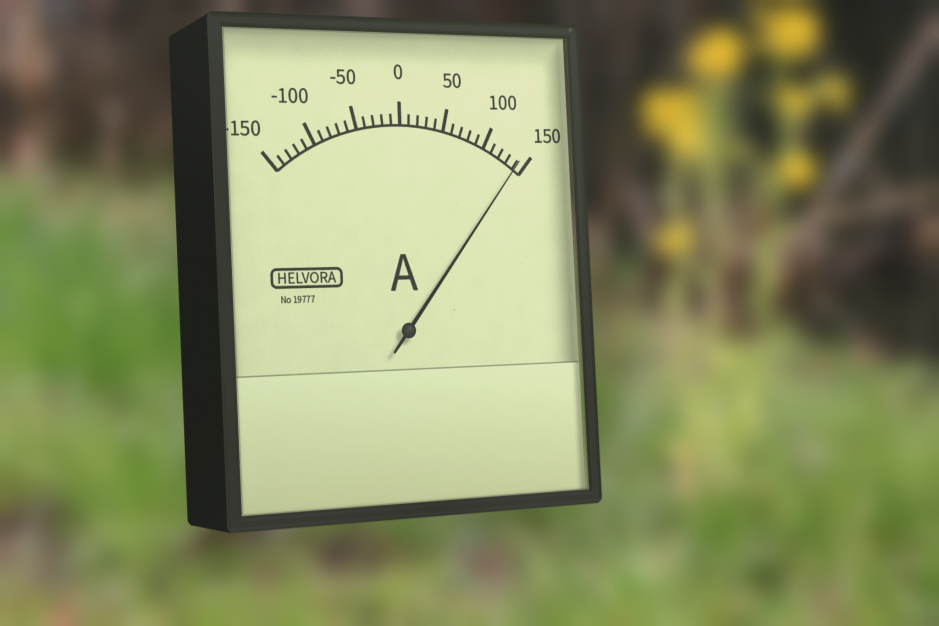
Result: 140A
